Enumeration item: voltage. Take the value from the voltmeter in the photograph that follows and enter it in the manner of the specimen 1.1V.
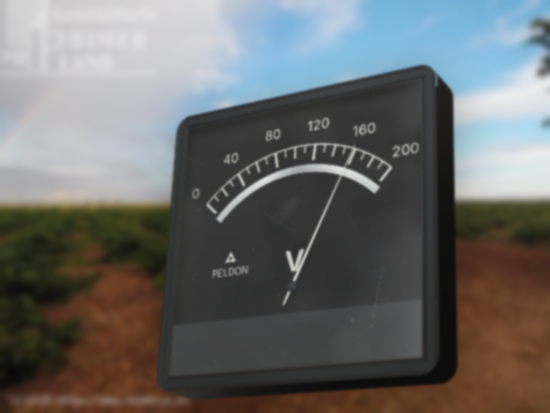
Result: 160V
